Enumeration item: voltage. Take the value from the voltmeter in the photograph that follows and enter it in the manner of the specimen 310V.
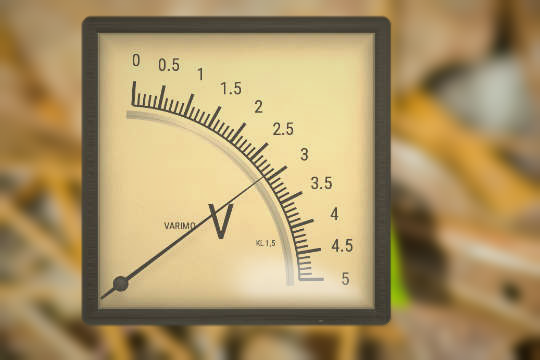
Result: 2.9V
